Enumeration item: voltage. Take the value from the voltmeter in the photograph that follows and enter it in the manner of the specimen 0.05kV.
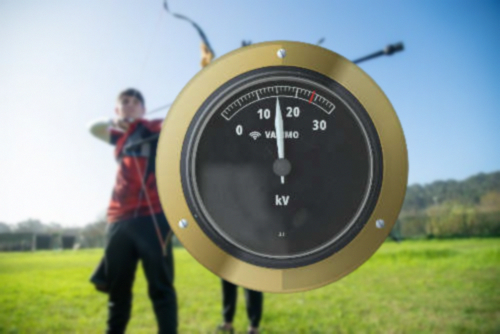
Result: 15kV
